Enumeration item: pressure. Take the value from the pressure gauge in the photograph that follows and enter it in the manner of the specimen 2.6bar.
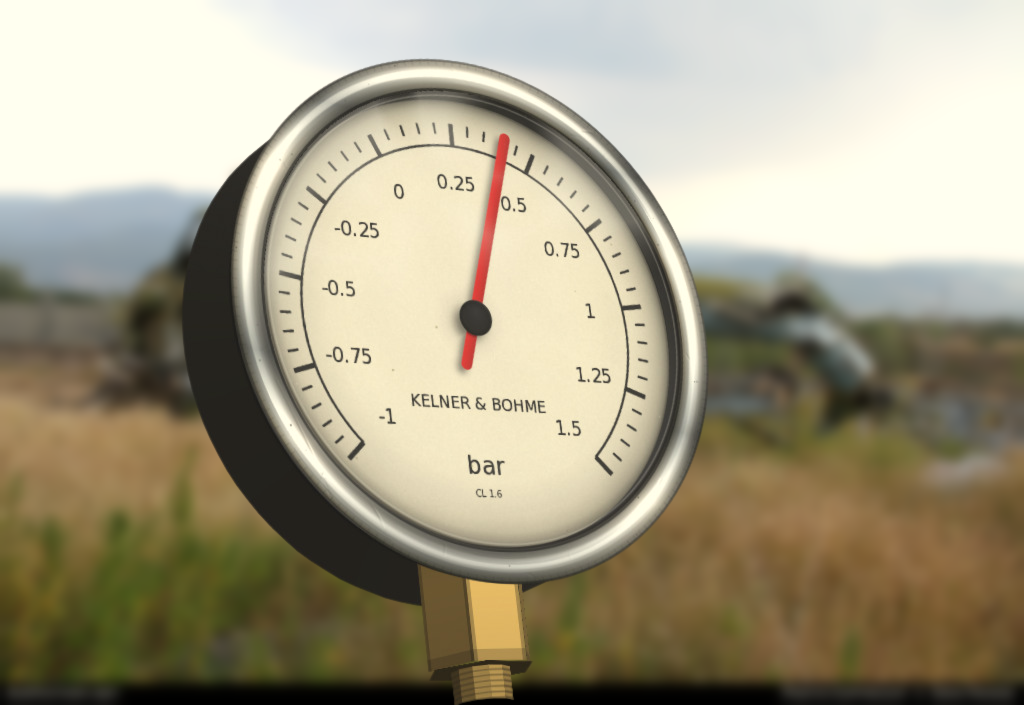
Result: 0.4bar
